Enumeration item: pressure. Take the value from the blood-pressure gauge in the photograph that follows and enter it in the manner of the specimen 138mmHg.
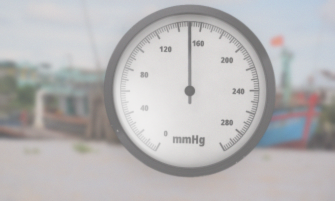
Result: 150mmHg
